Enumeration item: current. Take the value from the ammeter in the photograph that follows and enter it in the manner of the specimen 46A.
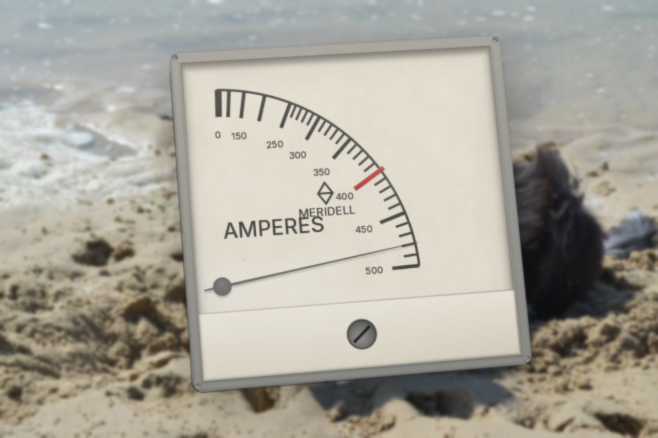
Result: 480A
